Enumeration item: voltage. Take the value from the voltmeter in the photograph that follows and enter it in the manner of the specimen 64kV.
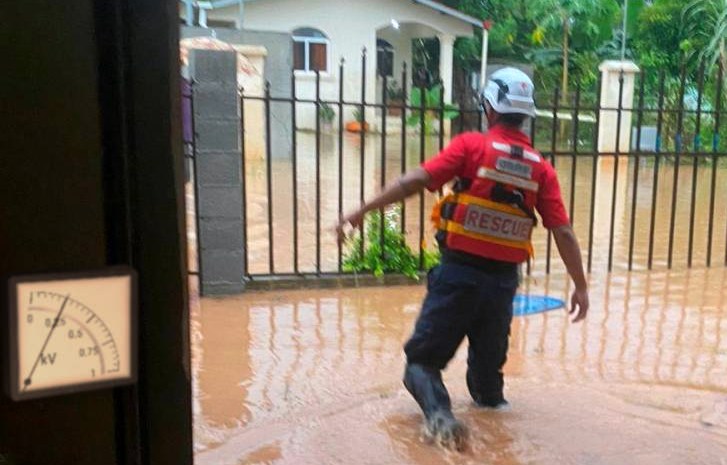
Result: 0.25kV
